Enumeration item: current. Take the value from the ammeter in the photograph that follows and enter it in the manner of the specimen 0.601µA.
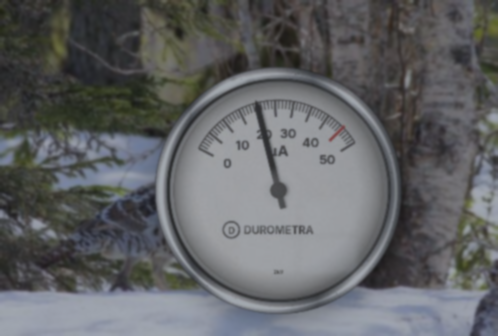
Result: 20µA
